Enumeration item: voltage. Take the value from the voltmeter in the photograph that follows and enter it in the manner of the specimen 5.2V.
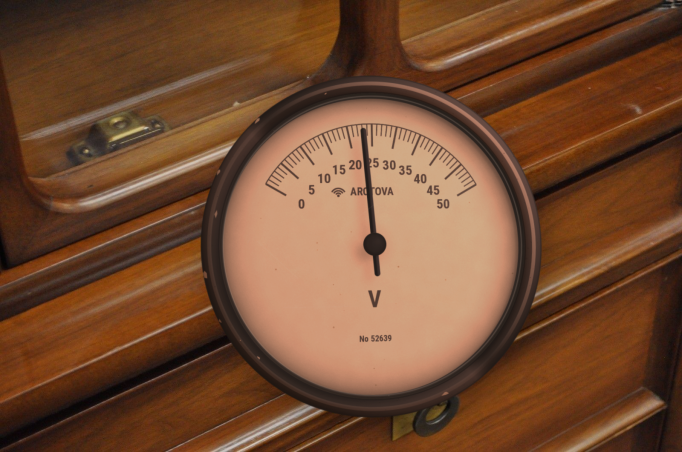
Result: 23V
